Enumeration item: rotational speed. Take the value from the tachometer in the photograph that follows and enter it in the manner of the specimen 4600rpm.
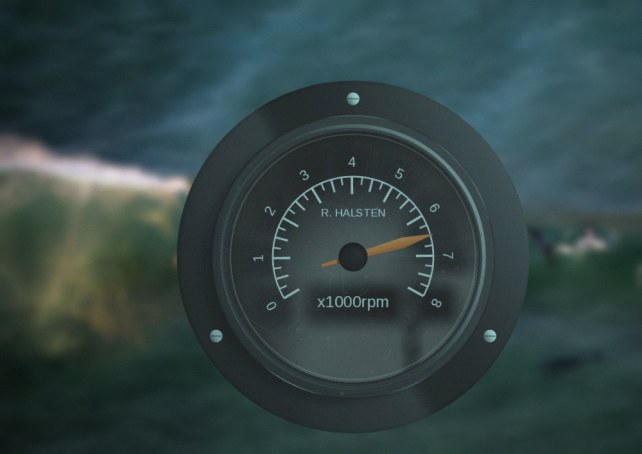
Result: 6500rpm
